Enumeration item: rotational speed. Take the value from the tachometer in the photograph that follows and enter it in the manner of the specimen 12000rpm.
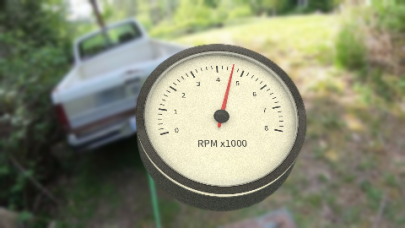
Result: 4600rpm
